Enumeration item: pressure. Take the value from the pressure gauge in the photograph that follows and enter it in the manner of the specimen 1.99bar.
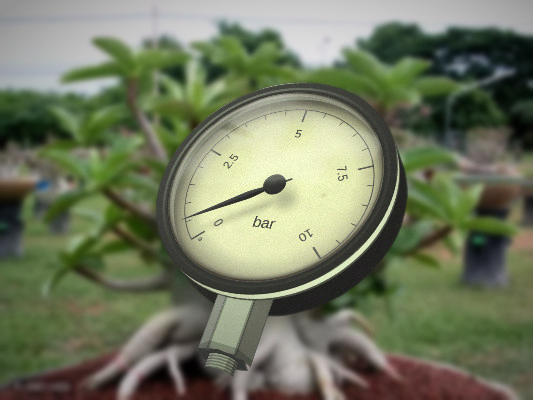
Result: 0.5bar
